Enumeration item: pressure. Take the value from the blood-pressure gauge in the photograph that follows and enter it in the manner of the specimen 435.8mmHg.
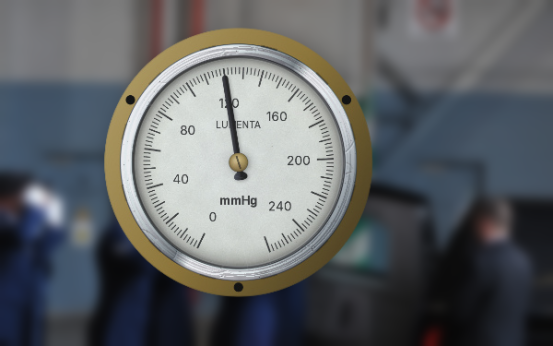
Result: 120mmHg
